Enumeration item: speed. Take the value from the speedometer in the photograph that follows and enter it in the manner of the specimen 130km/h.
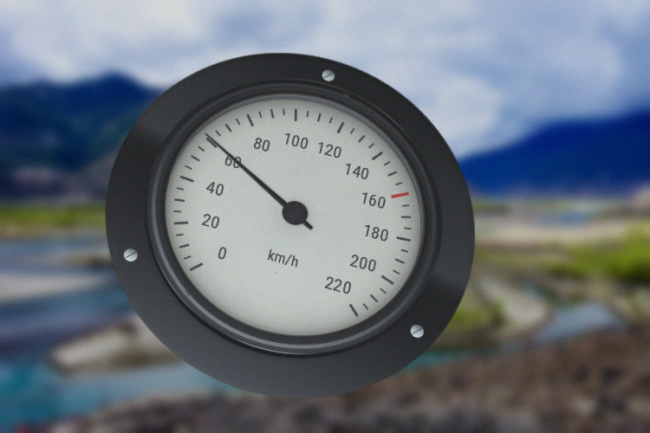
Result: 60km/h
